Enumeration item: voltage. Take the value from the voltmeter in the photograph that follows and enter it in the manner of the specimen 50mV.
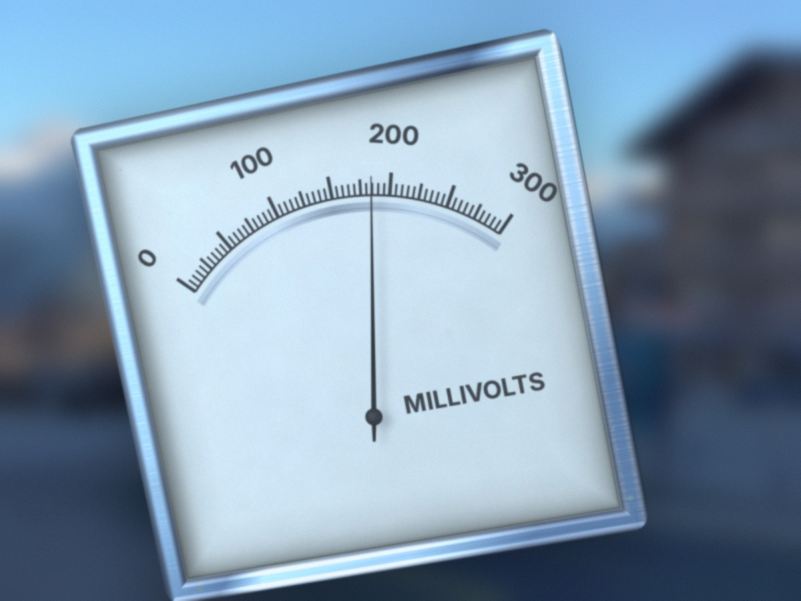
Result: 185mV
